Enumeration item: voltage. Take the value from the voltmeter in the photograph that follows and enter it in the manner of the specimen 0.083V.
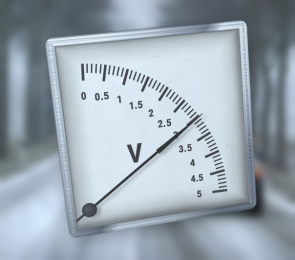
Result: 3V
